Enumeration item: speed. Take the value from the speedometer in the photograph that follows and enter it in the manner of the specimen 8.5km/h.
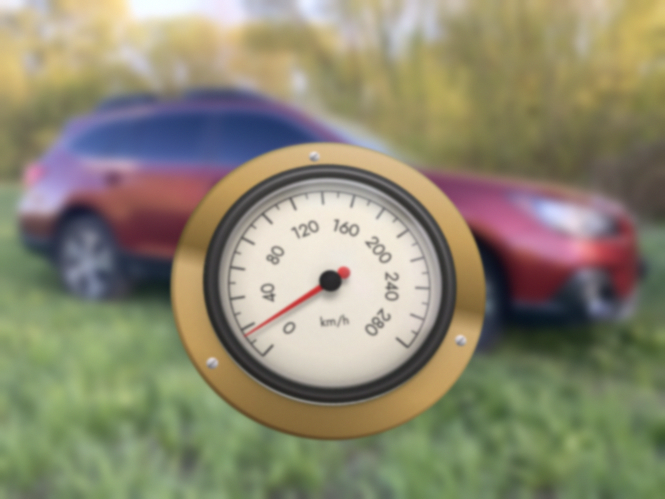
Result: 15km/h
